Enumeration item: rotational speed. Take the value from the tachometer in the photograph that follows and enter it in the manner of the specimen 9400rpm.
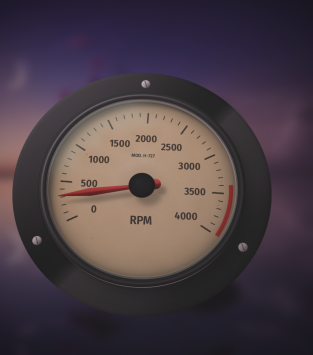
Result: 300rpm
